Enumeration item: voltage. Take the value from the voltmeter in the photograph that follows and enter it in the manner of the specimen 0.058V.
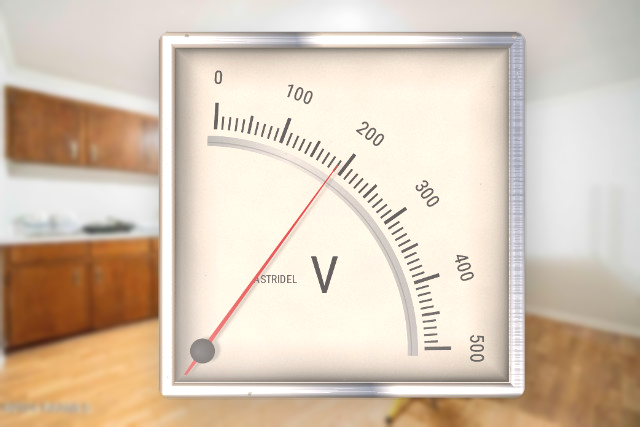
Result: 190V
